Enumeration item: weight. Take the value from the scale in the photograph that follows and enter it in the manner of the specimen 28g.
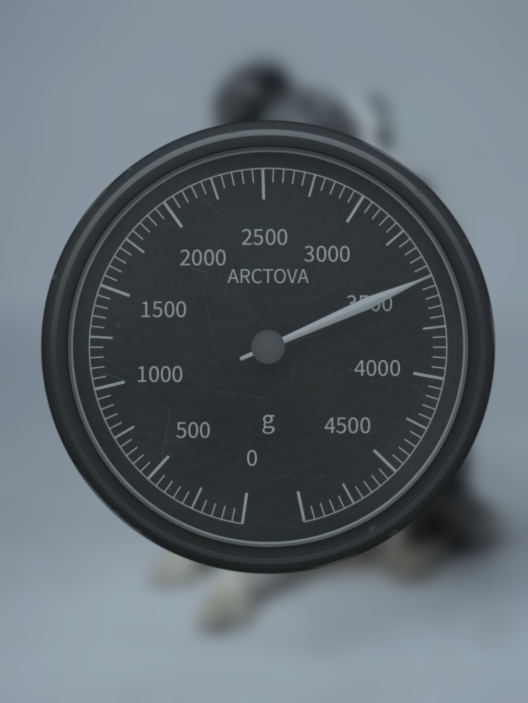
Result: 3500g
